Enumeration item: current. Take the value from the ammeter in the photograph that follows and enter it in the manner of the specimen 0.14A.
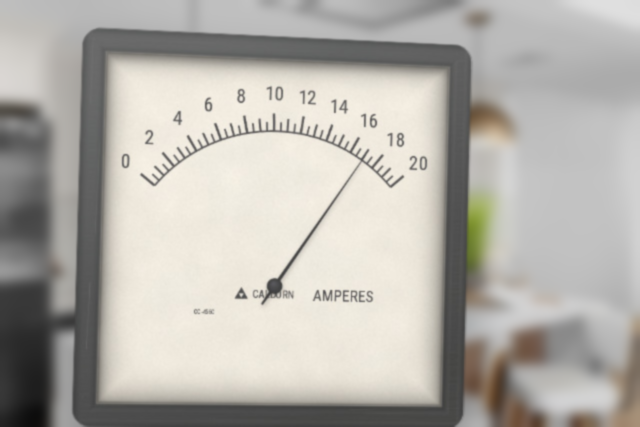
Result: 17A
